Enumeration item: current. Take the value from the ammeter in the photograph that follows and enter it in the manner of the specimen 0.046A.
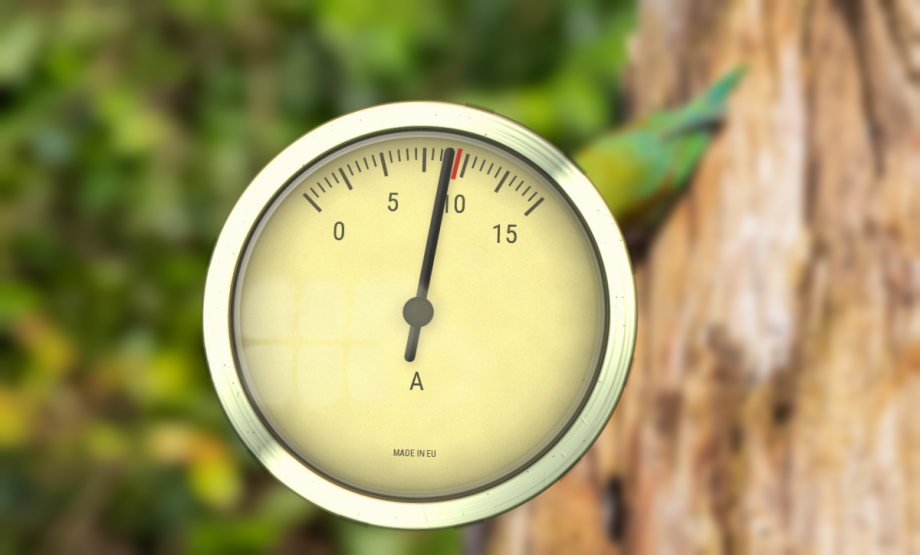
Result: 9A
